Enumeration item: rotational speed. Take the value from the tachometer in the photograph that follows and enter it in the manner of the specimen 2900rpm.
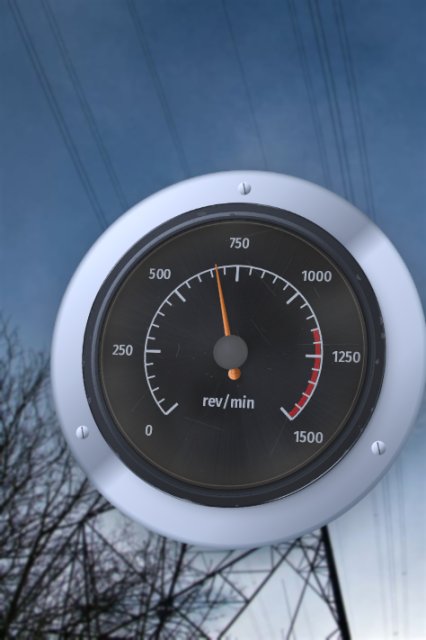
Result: 675rpm
